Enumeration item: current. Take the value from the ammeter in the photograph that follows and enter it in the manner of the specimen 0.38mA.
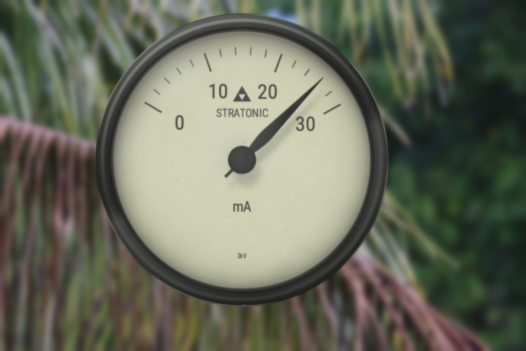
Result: 26mA
